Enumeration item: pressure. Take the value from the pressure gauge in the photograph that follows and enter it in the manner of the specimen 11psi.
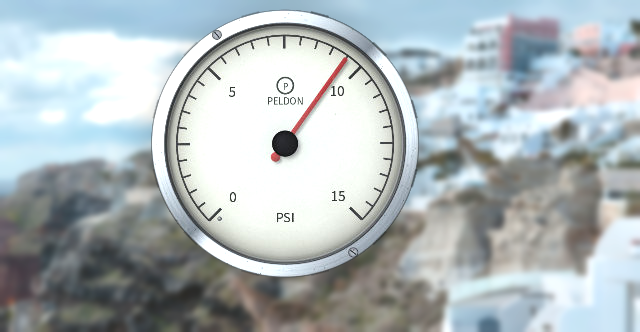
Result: 9.5psi
